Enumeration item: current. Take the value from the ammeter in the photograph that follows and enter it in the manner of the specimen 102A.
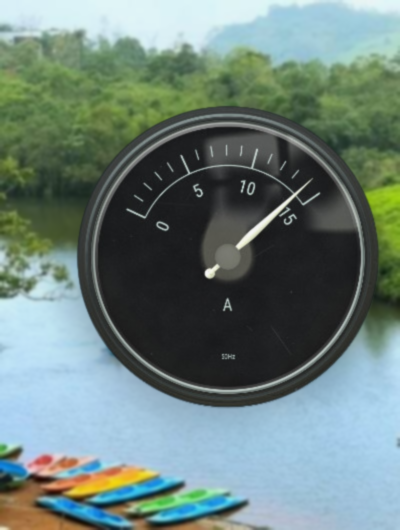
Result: 14A
